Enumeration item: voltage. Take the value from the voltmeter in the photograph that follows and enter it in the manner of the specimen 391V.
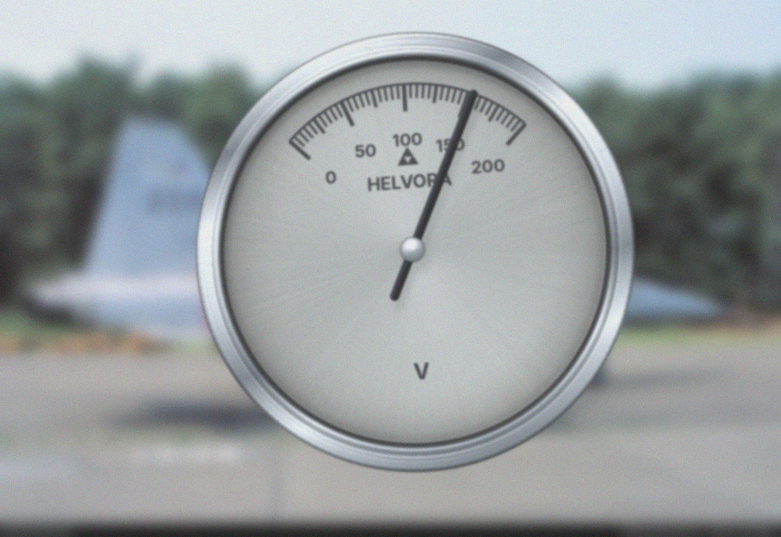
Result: 155V
